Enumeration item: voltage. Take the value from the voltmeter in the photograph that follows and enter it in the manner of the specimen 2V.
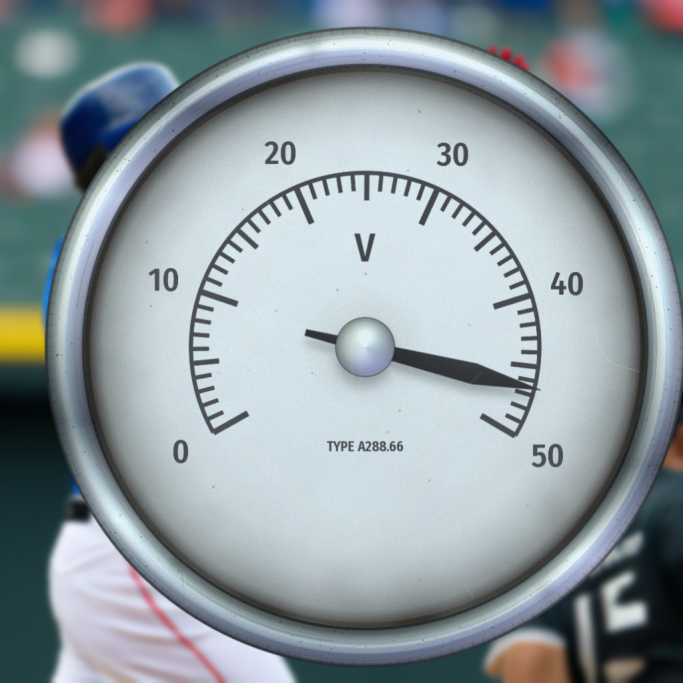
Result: 46.5V
